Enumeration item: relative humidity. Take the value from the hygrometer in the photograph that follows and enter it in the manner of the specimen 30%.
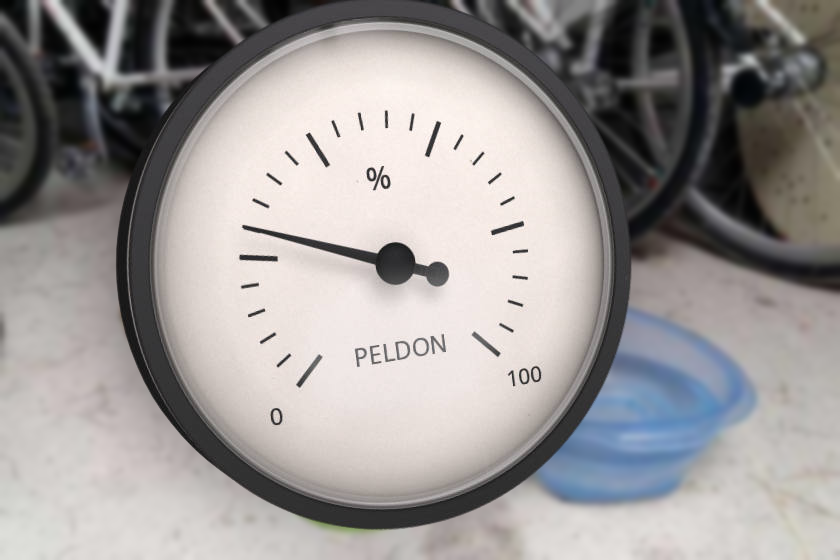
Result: 24%
